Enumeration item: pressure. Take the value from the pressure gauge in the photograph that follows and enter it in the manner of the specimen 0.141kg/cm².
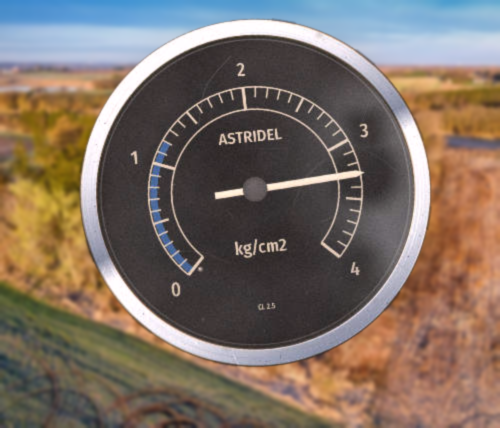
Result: 3.3kg/cm²
